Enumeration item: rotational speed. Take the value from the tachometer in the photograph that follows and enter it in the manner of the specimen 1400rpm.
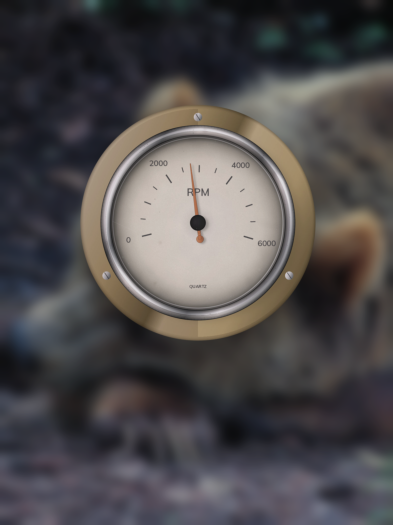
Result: 2750rpm
